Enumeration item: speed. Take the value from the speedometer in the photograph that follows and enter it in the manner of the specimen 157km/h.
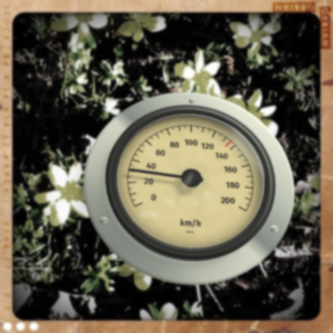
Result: 30km/h
